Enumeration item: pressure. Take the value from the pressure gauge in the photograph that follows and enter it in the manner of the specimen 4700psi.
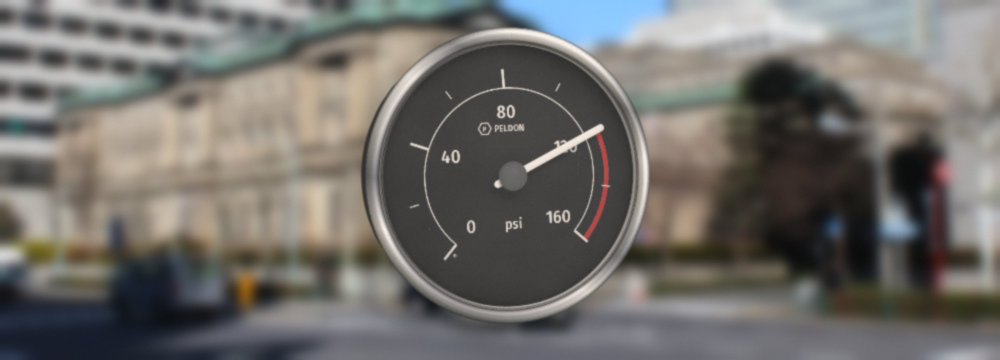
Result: 120psi
